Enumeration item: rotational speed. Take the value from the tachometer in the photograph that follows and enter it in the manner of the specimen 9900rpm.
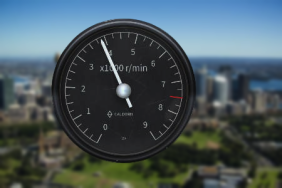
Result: 3875rpm
